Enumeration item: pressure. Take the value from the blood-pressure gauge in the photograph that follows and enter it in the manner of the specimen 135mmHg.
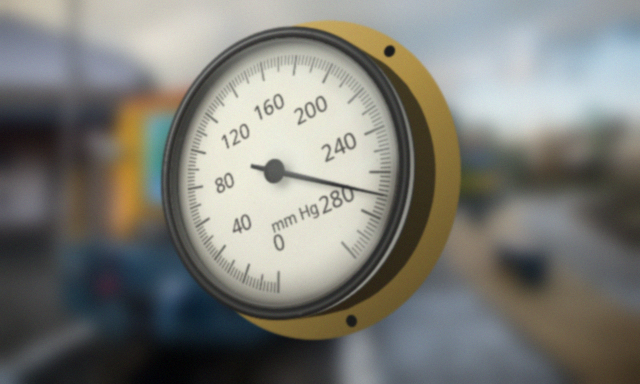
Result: 270mmHg
